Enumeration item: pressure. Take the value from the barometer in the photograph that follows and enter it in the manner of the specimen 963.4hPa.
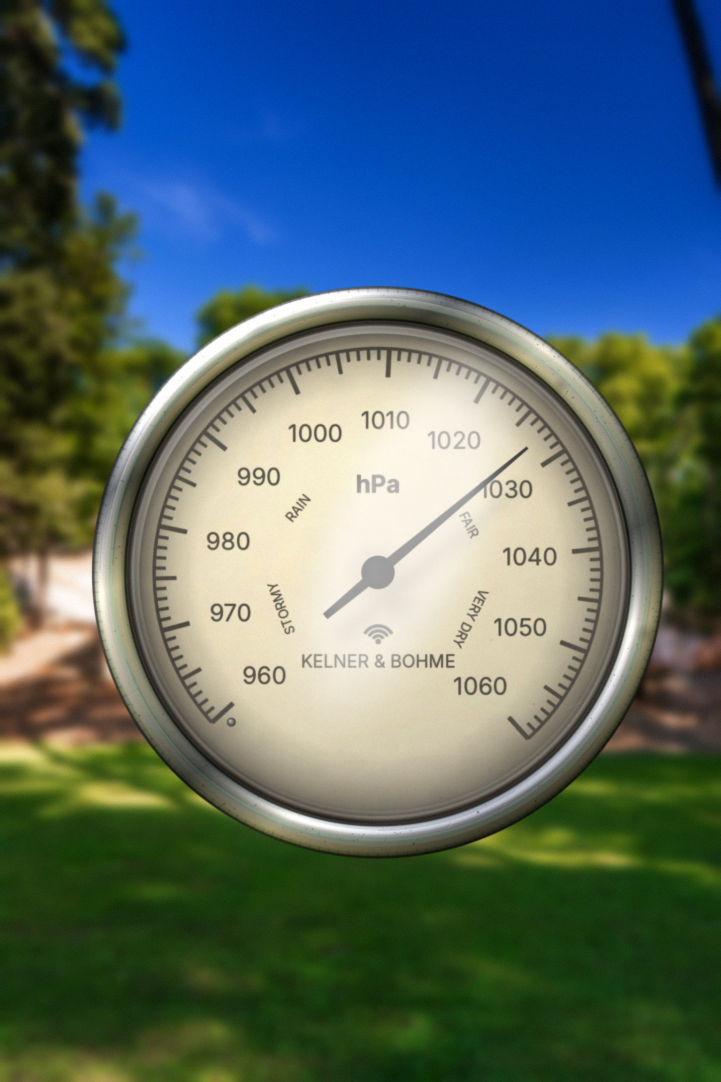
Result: 1027.5hPa
